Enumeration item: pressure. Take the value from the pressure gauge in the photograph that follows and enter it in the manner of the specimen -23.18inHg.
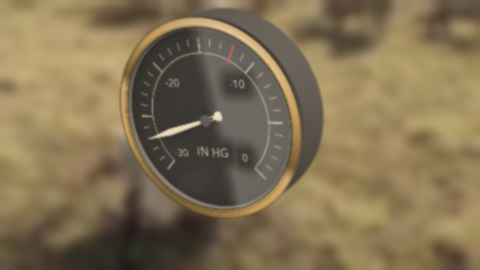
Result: -27inHg
